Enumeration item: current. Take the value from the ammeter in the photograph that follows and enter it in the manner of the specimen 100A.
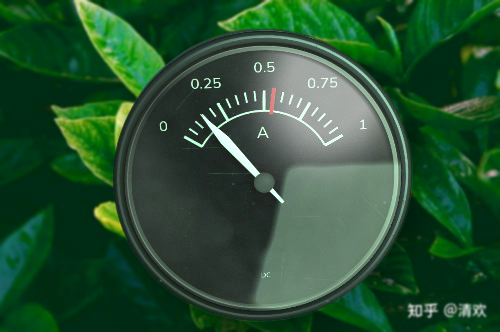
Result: 0.15A
